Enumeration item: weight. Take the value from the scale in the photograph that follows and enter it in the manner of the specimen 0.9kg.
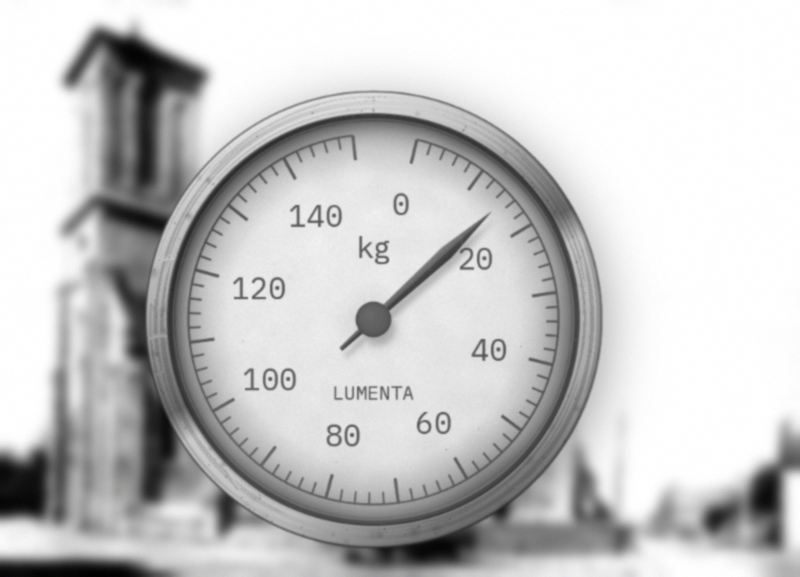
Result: 15kg
